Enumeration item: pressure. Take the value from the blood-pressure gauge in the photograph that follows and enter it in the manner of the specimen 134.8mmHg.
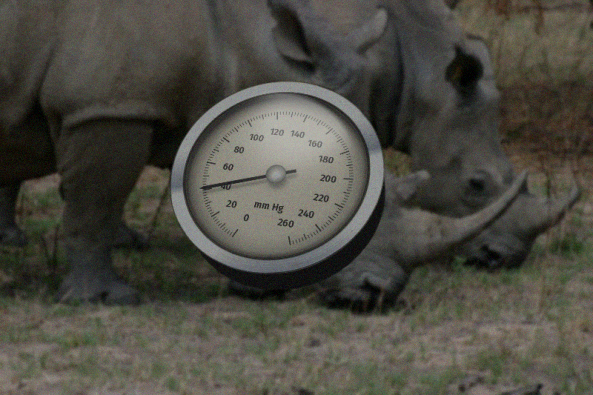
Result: 40mmHg
